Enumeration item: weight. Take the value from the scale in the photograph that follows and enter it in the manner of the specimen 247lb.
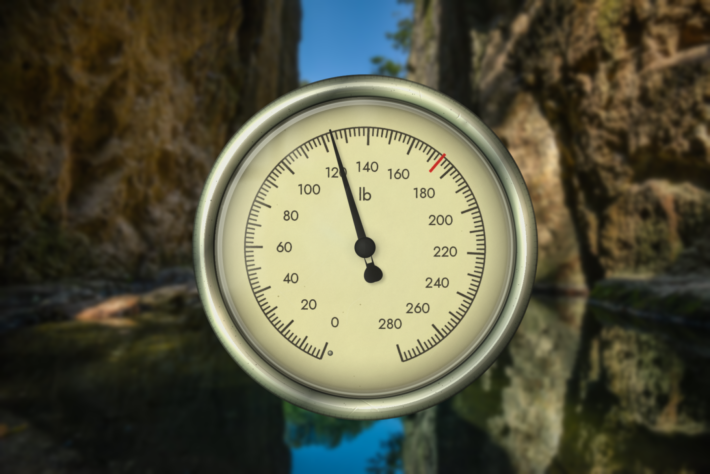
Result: 124lb
